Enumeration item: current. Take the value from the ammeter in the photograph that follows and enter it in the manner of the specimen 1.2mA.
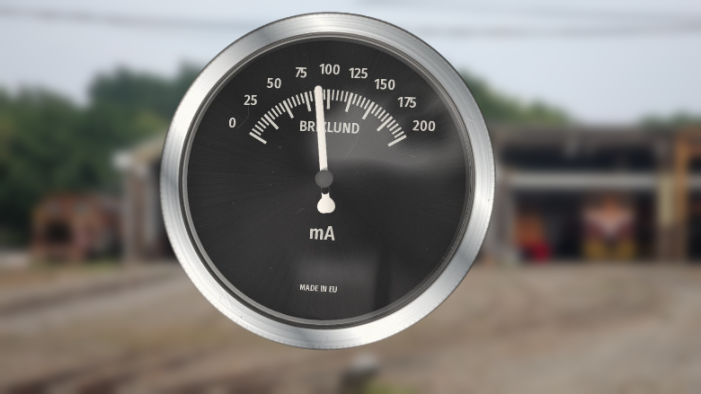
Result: 90mA
